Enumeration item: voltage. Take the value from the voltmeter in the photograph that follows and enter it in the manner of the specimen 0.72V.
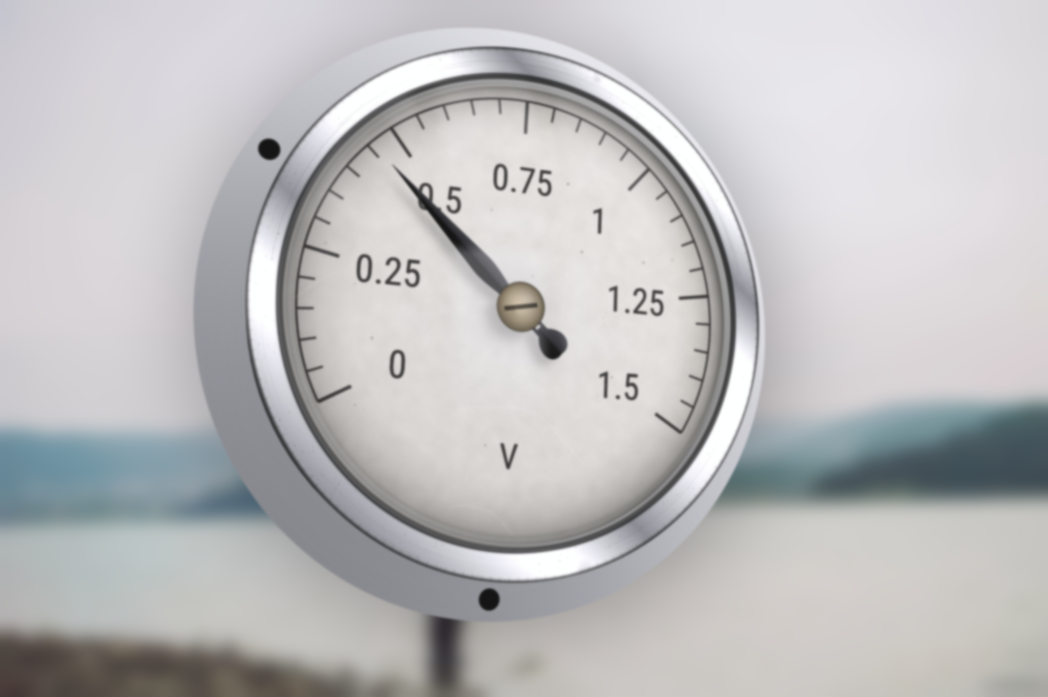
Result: 0.45V
